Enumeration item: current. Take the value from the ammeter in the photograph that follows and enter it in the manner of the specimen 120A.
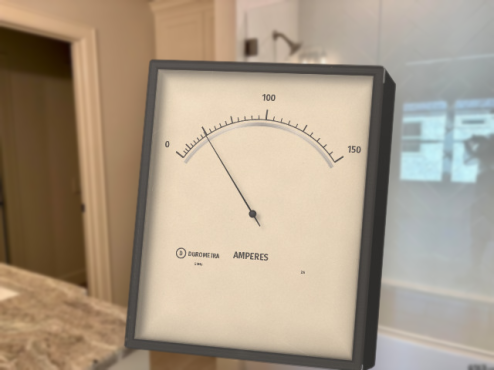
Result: 50A
